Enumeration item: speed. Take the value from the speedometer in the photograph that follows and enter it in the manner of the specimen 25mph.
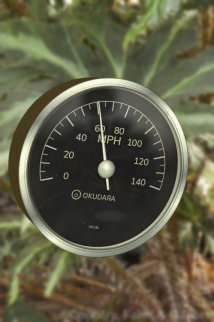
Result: 60mph
